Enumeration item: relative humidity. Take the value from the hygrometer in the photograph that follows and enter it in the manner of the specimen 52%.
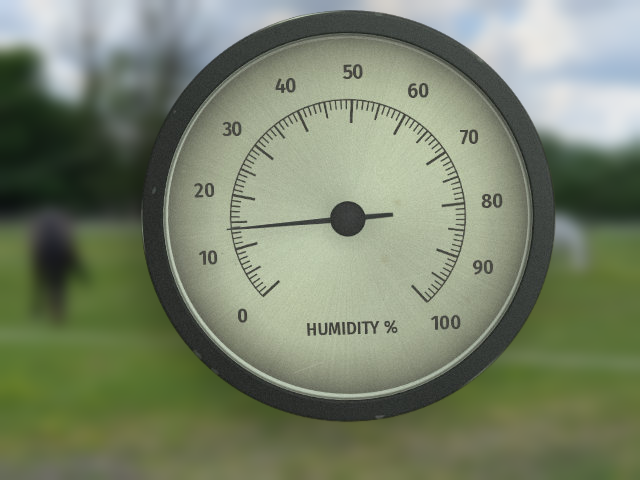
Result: 14%
